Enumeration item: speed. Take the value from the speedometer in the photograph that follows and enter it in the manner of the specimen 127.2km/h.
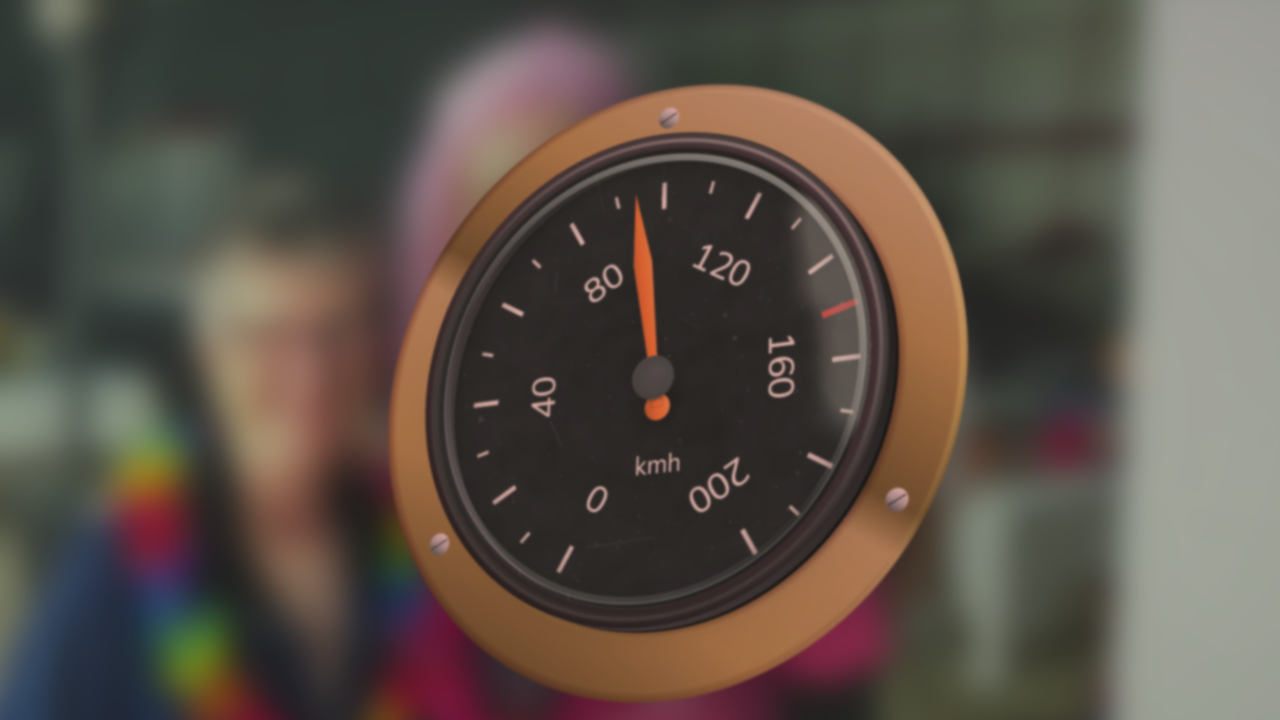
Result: 95km/h
